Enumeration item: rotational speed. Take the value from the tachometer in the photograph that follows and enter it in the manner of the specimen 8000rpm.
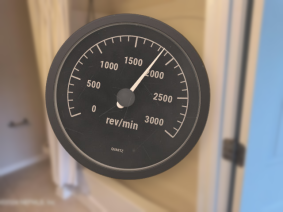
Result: 1850rpm
